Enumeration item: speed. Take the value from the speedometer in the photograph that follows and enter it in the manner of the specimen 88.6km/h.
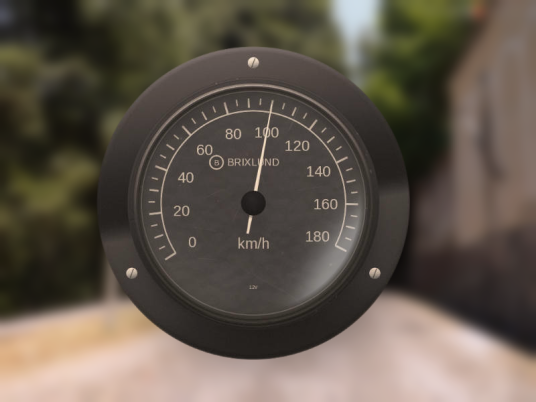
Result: 100km/h
